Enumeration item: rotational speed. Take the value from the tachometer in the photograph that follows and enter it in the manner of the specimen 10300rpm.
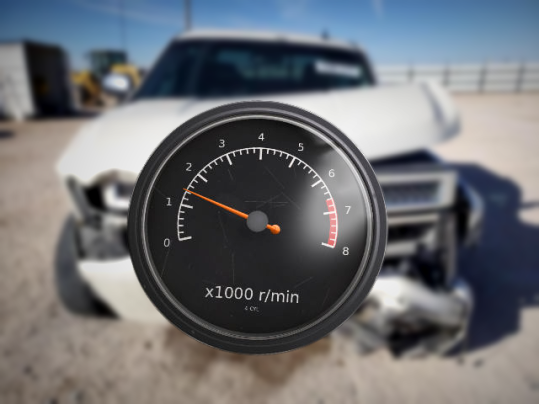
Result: 1400rpm
